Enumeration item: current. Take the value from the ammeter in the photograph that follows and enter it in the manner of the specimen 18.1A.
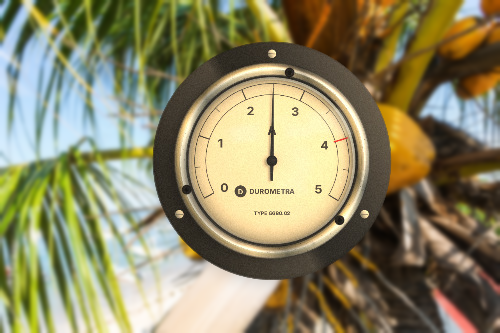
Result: 2.5A
